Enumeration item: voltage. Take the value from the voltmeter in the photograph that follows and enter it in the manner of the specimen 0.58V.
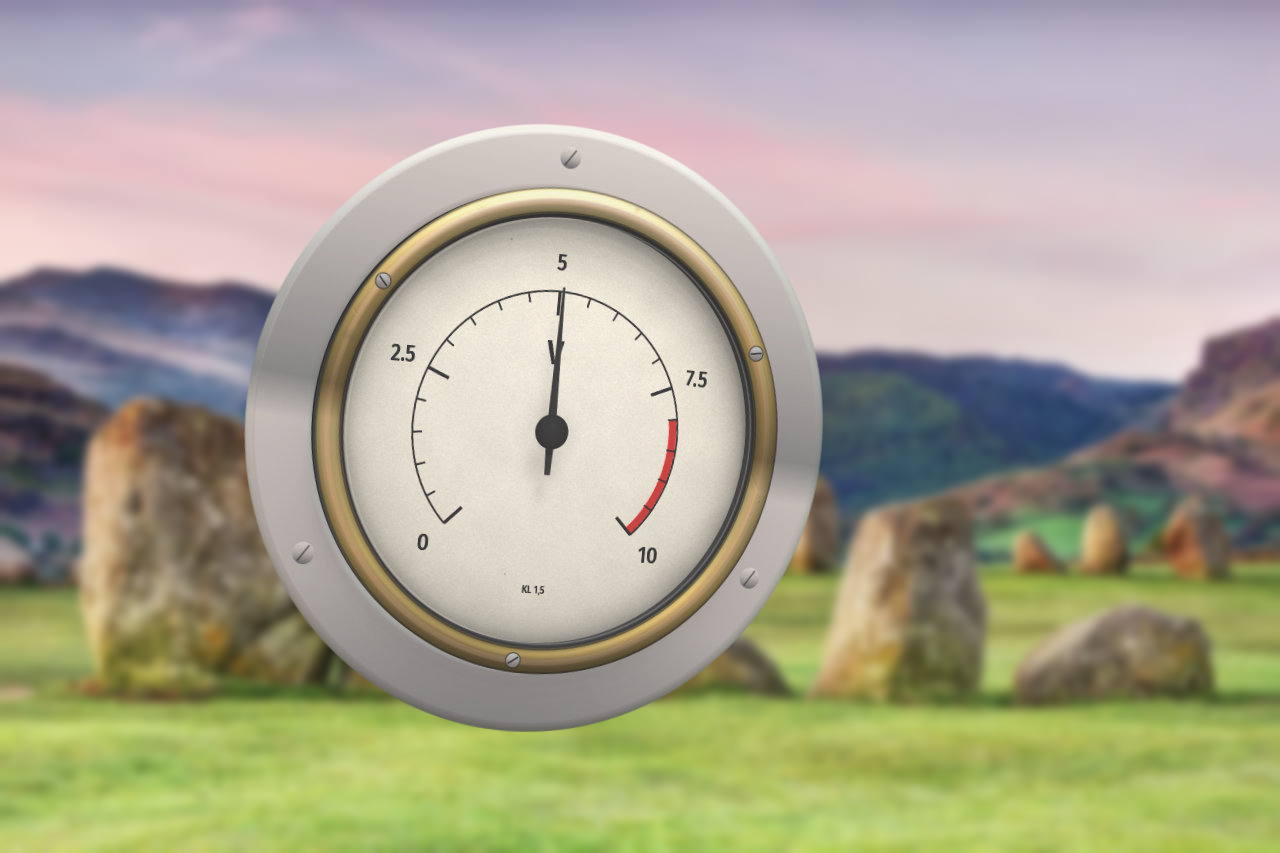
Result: 5V
